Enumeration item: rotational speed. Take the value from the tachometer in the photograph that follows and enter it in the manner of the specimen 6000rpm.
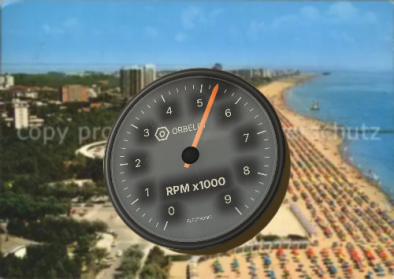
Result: 5400rpm
